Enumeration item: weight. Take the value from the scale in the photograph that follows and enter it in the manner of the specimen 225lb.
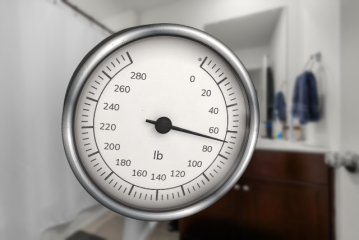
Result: 68lb
